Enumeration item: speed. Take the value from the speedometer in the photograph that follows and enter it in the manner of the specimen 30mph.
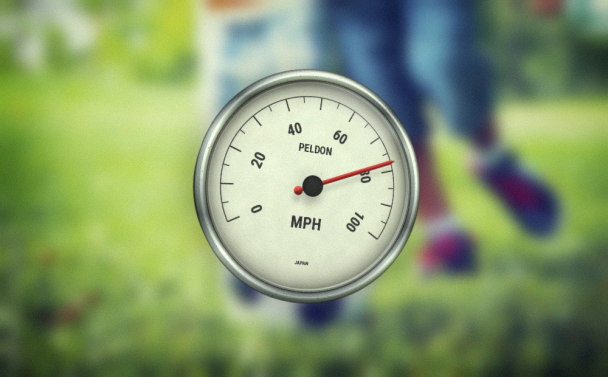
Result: 77.5mph
